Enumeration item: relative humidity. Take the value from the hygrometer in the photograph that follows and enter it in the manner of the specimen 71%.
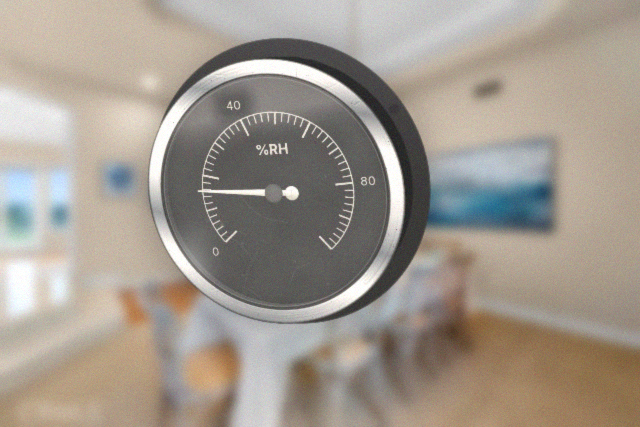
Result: 16%
